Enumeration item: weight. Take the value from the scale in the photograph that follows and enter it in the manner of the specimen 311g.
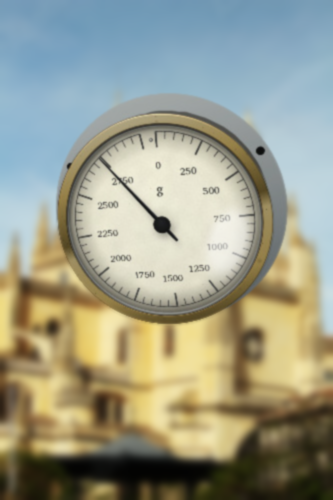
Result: 2750g
